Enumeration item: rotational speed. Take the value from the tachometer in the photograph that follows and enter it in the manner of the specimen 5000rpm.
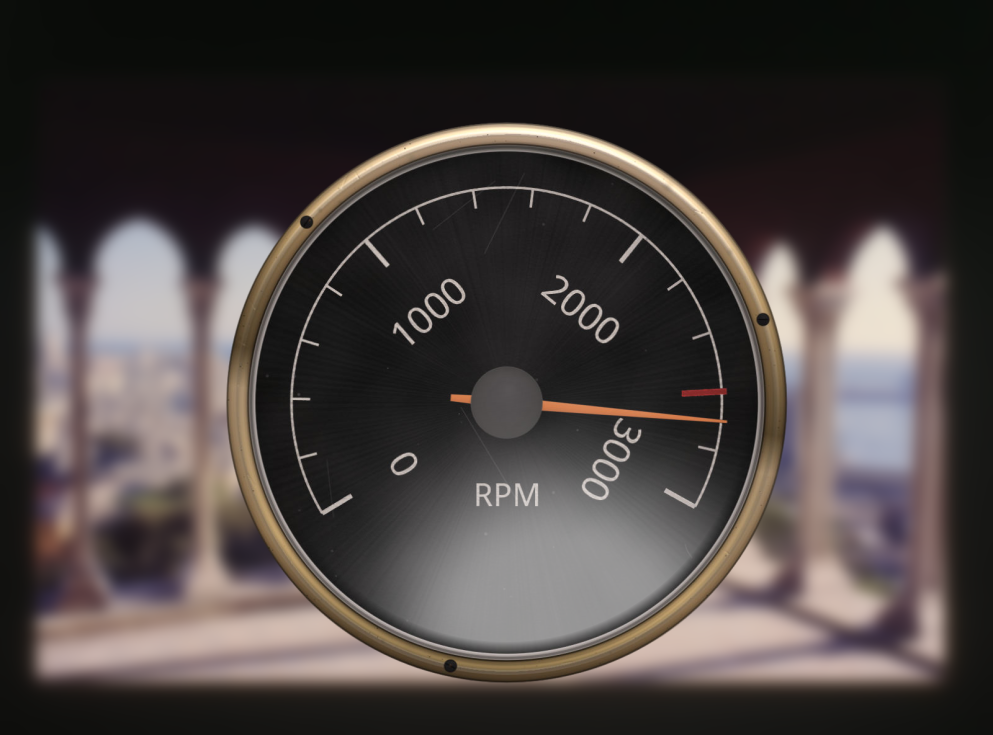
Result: 2700rpm
